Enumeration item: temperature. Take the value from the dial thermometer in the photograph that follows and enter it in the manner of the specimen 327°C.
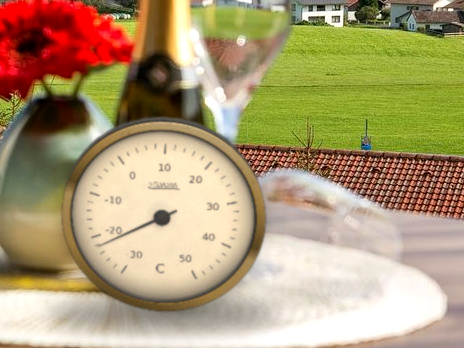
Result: -22°C
